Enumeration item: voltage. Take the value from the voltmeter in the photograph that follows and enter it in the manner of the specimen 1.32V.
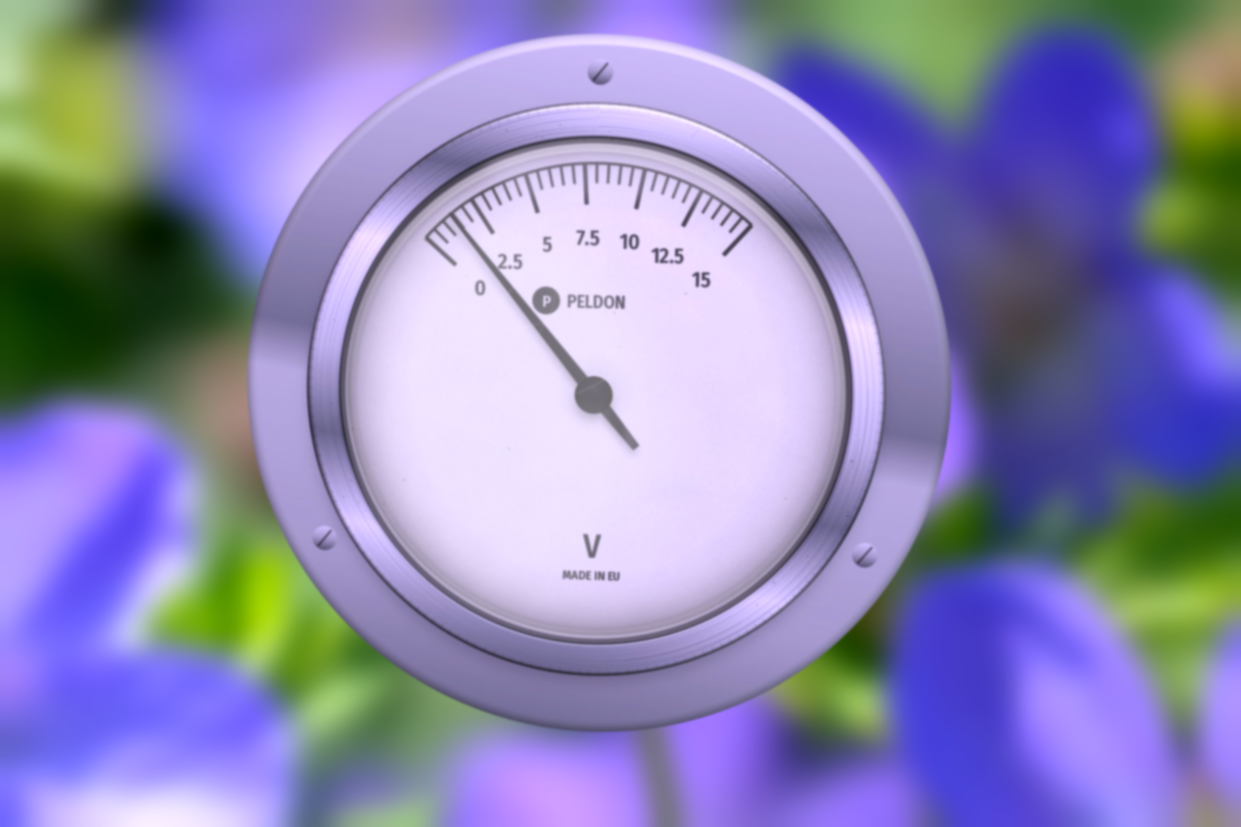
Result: 1.5V
